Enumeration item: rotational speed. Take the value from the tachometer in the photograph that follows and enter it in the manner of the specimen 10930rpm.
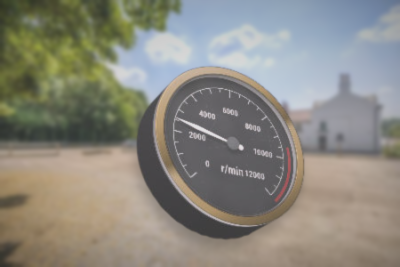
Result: 2500rpm
